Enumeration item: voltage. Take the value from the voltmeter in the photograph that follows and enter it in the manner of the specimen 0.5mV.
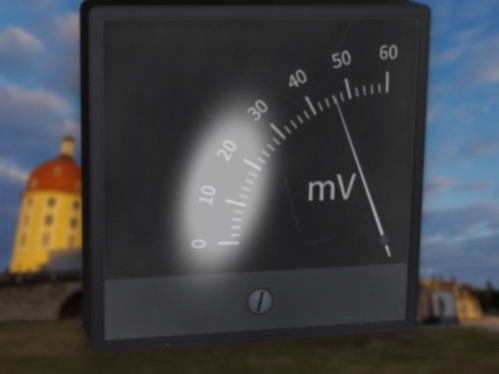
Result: 46mV
